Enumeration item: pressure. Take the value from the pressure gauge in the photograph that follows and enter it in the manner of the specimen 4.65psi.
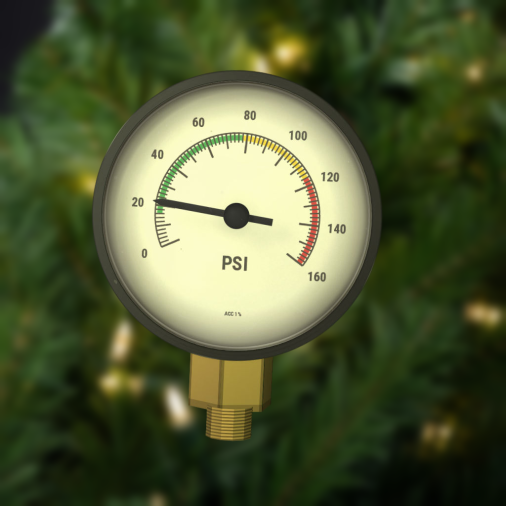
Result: 22psi
